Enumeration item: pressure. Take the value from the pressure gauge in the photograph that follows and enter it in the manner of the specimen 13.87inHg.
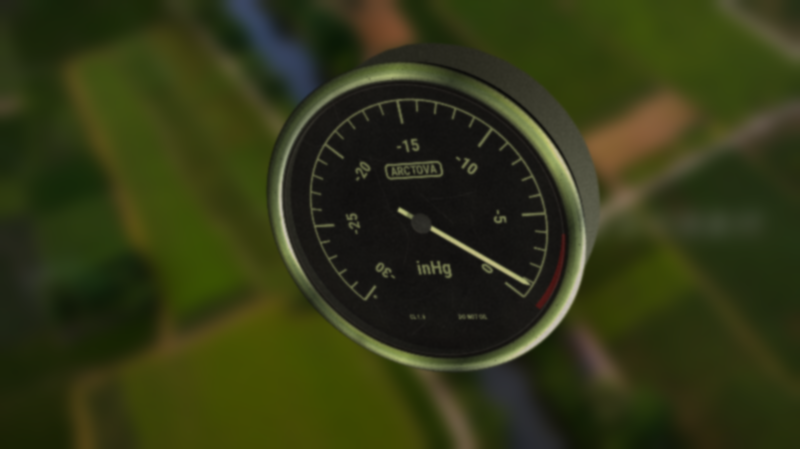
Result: -1inHg
